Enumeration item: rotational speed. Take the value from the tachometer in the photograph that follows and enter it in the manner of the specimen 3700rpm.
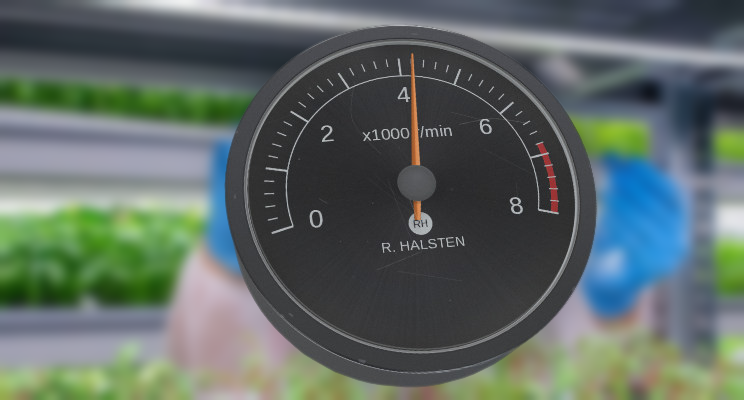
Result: 4200rpm
